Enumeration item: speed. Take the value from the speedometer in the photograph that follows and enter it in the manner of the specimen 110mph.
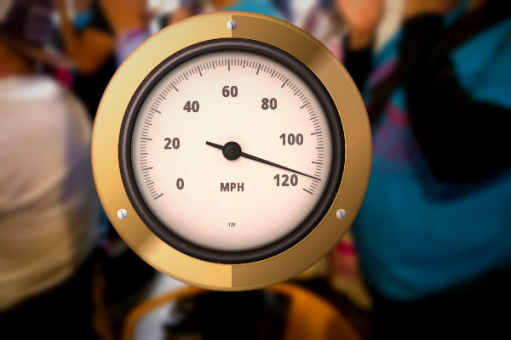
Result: 115mph
